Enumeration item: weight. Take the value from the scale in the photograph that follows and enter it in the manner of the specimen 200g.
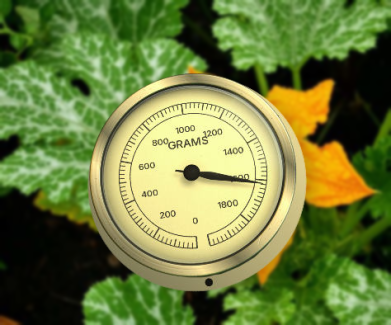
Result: 1620g
